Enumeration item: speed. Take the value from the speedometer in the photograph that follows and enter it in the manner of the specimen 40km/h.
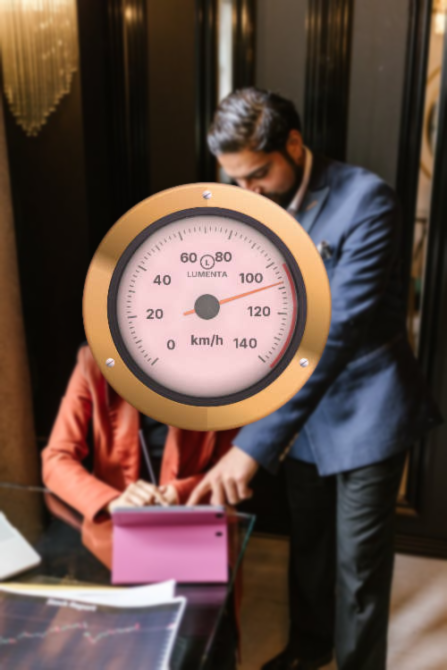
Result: 108km/h
